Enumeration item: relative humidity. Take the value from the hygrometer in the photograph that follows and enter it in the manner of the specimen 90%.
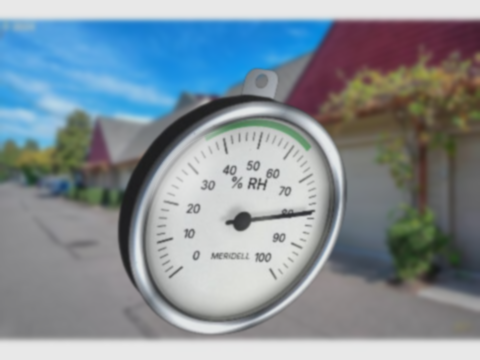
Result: 80%
